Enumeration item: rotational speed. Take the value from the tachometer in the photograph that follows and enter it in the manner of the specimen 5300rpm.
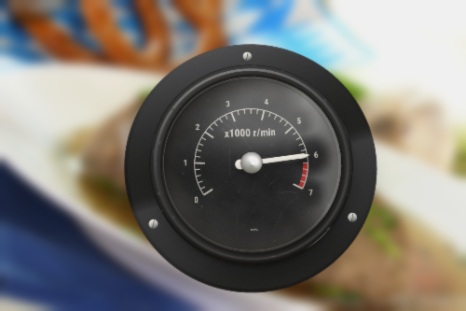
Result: 6000rpm
